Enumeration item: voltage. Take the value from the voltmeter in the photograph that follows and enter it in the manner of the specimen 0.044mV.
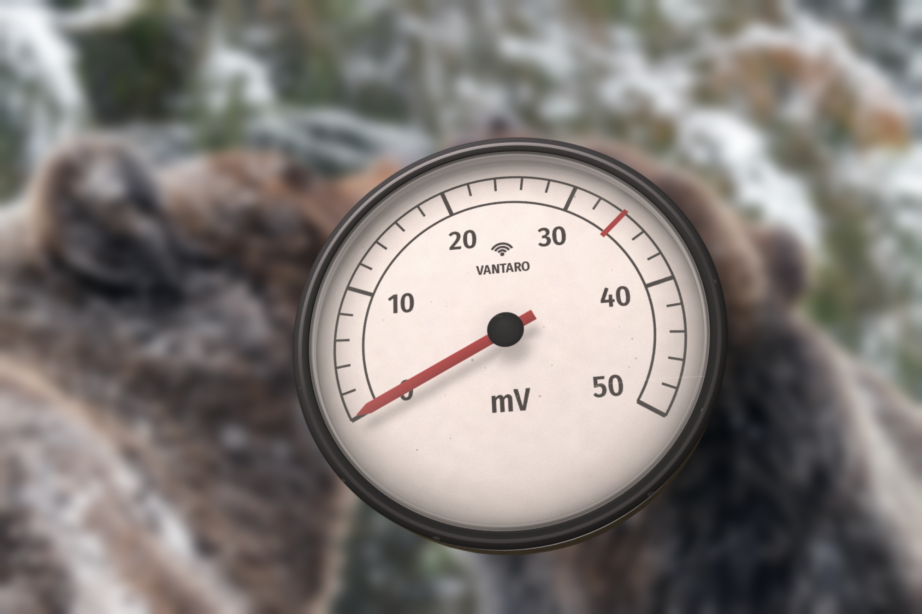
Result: 0mV
